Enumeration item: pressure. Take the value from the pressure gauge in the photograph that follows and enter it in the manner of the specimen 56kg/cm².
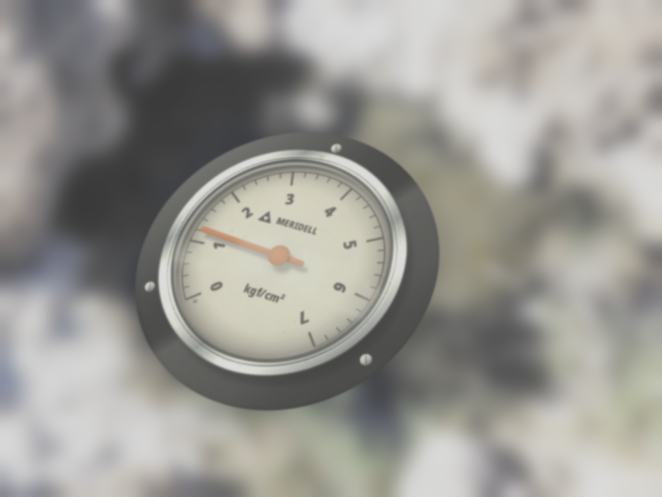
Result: 1.2kg/cm²
